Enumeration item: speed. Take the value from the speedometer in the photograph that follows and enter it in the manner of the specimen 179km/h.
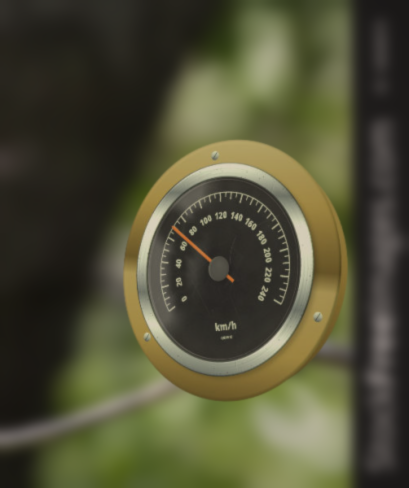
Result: 70km/h
